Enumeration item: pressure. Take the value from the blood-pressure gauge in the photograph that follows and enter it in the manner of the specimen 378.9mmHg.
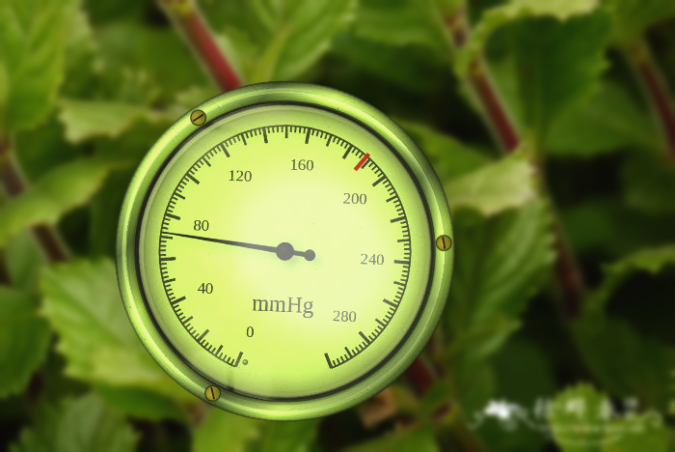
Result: 72mmHg
